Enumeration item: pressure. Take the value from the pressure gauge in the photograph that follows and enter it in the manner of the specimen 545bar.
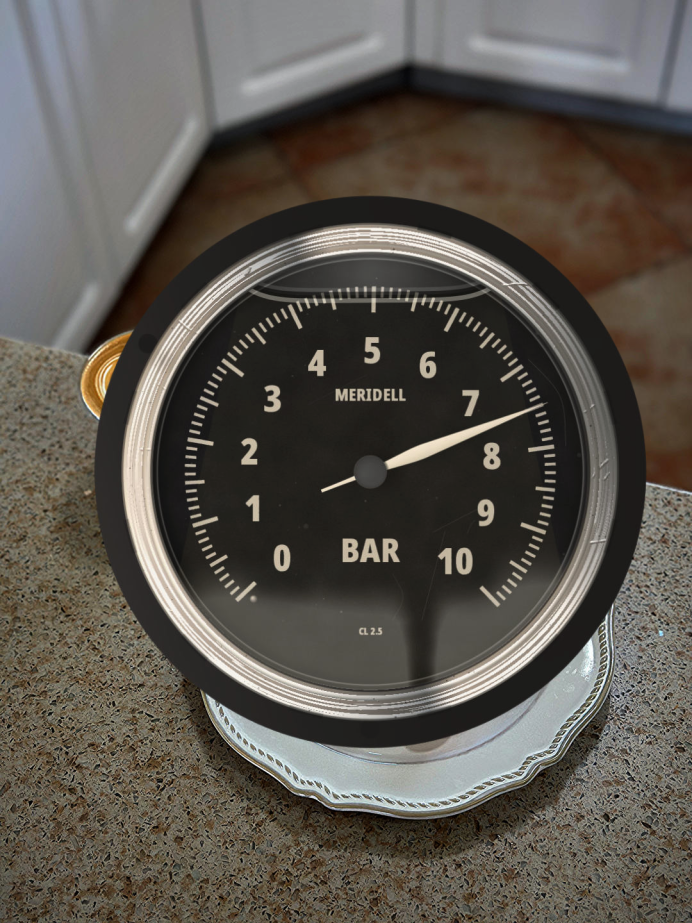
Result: 7.5bar
